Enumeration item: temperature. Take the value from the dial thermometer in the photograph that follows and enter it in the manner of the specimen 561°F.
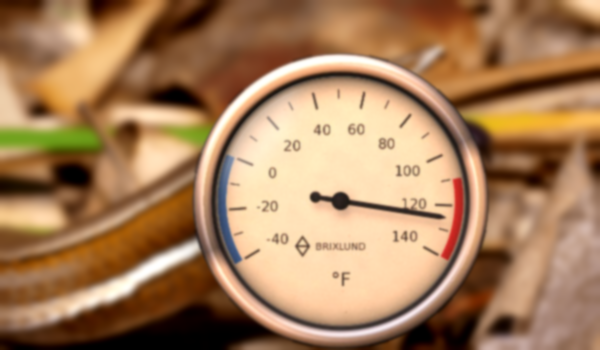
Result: 125°F
